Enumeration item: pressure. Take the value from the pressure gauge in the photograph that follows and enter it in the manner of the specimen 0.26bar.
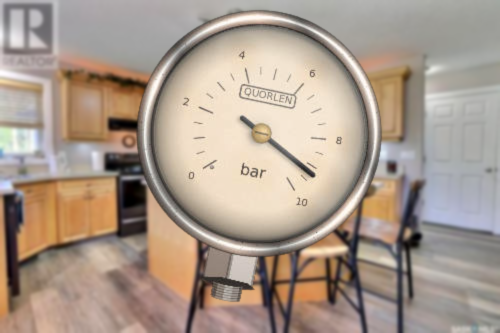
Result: 9.25bar
